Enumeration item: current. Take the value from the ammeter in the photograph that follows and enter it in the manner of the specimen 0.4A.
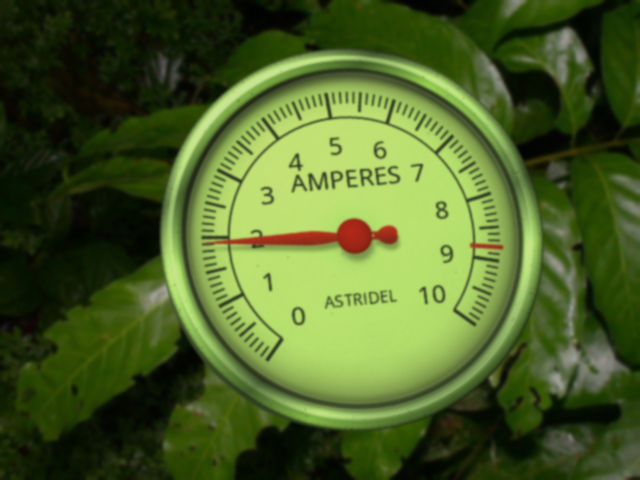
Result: 1.9A
